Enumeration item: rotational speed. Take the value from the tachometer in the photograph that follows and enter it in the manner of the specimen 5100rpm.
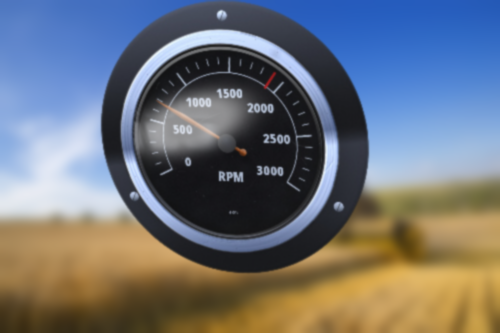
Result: 700rpm
